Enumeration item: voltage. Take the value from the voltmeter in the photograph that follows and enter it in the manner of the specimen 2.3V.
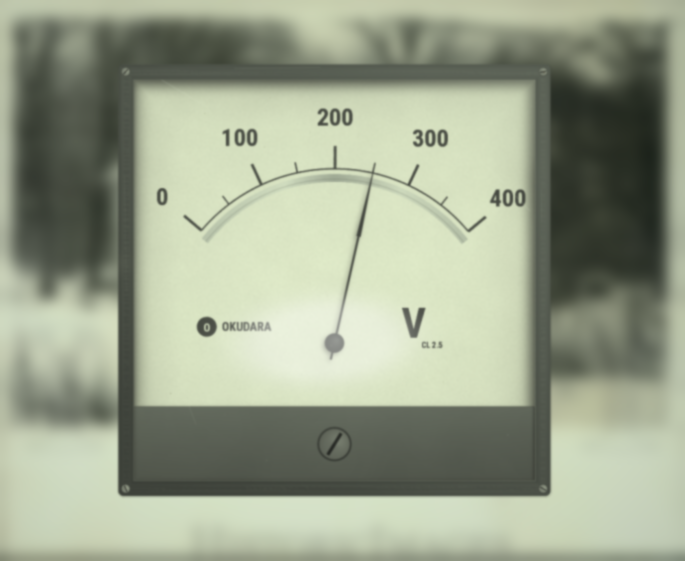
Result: 250V
